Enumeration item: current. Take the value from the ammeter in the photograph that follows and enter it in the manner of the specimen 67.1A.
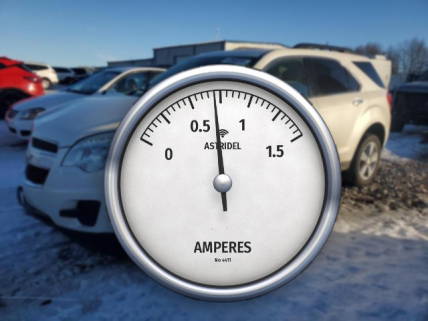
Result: 0.7A
